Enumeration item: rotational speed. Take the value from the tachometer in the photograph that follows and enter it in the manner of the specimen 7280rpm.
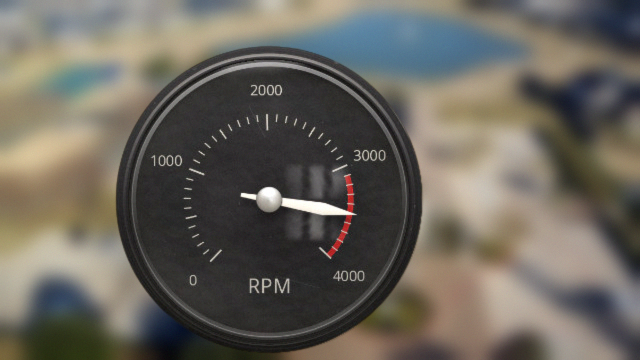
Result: 3500rpm
